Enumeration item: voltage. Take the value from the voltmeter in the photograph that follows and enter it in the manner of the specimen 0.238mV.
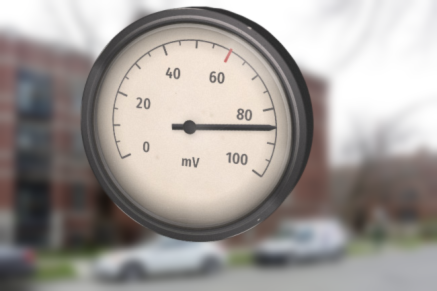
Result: 85mV
